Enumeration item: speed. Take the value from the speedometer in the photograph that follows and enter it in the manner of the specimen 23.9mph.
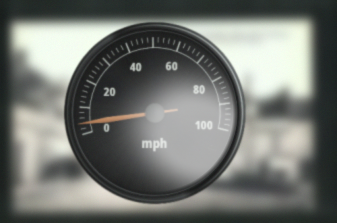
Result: 4mph
